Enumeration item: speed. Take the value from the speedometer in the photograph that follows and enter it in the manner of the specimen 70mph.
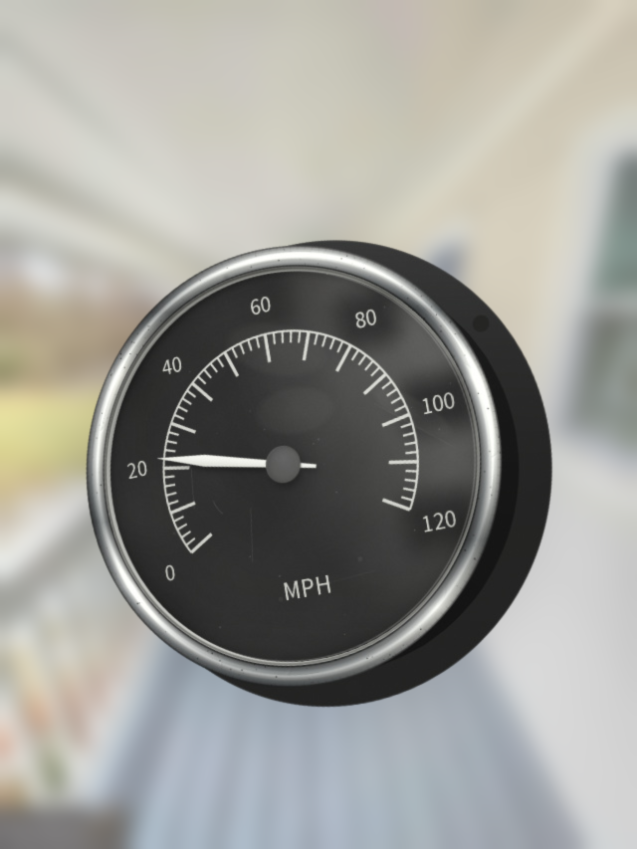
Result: 22mph
